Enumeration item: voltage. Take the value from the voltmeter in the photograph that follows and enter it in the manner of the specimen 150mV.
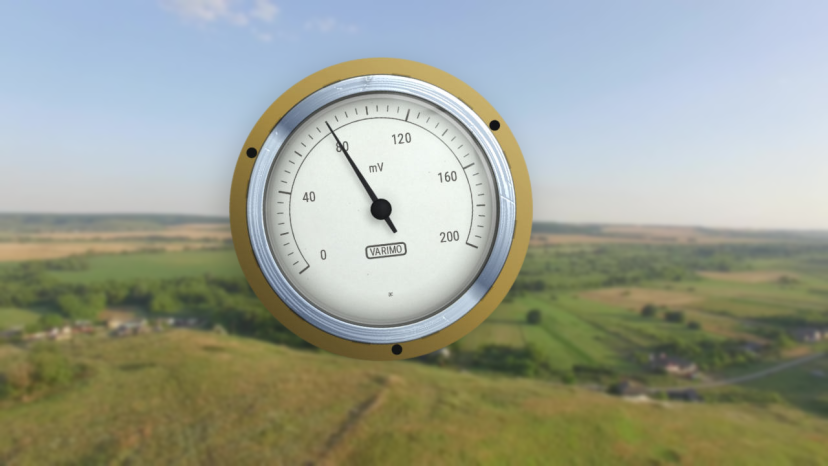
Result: 80mV
